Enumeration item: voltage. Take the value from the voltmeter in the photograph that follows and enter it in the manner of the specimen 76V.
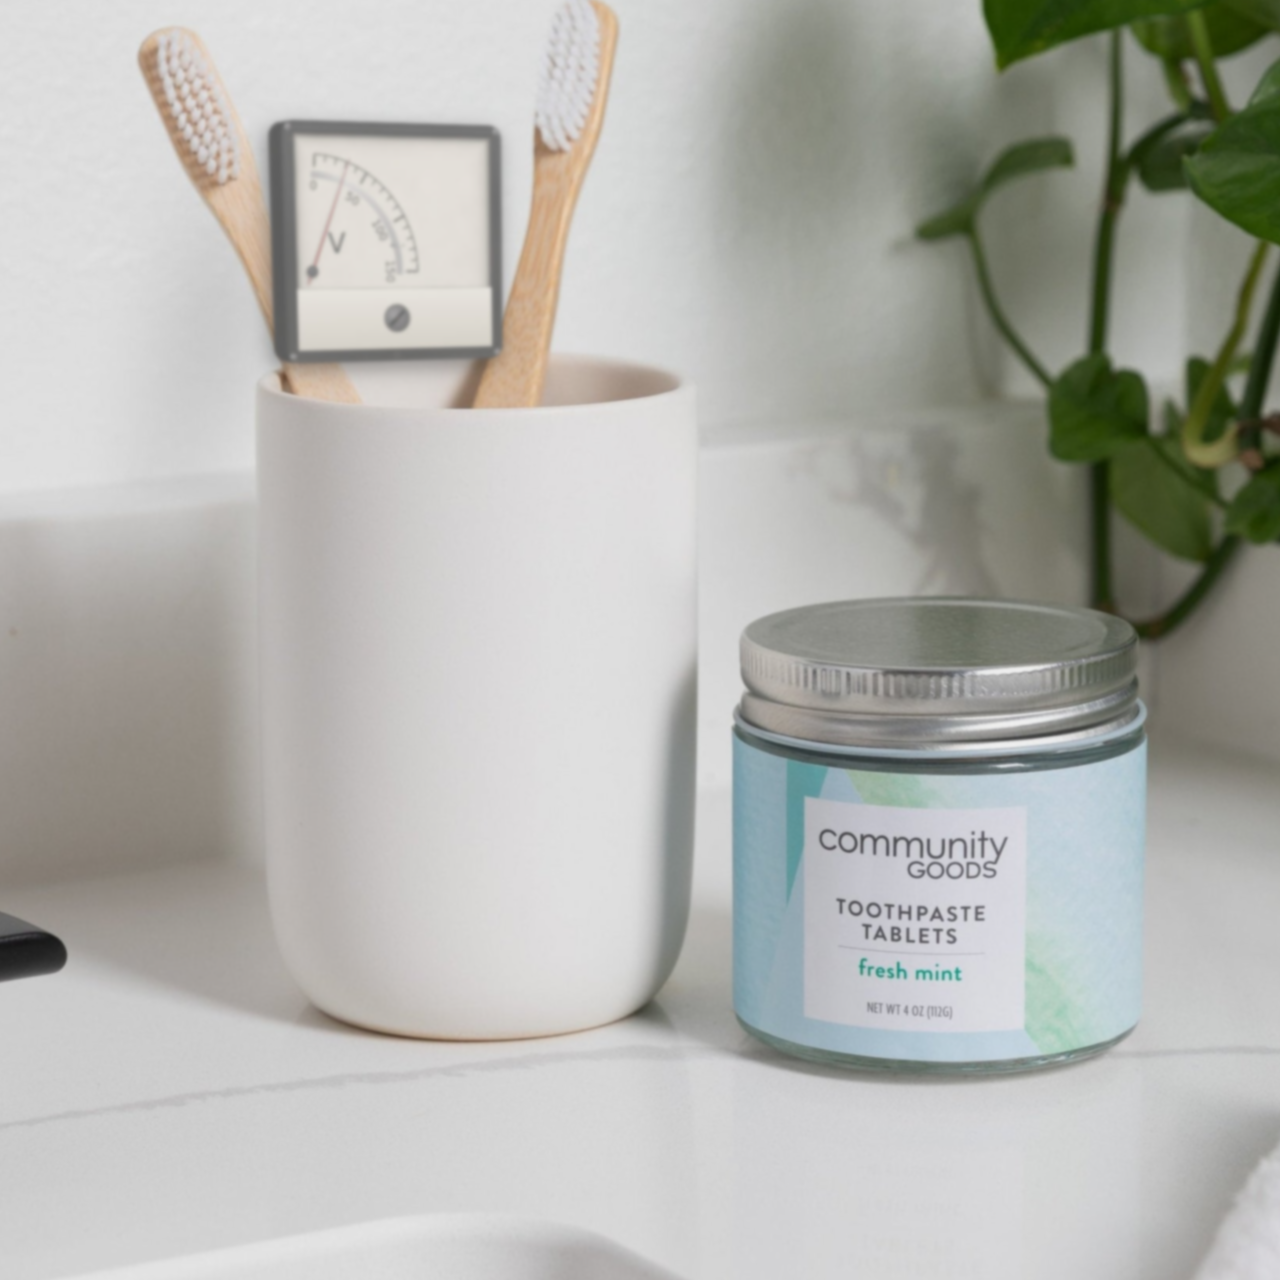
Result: 30V
